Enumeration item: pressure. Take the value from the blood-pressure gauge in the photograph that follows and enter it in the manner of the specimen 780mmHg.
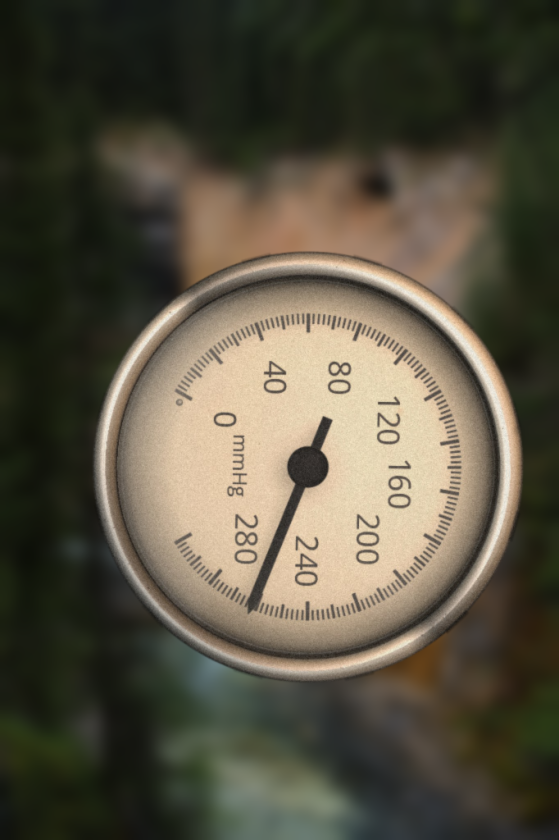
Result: 262mmHg
